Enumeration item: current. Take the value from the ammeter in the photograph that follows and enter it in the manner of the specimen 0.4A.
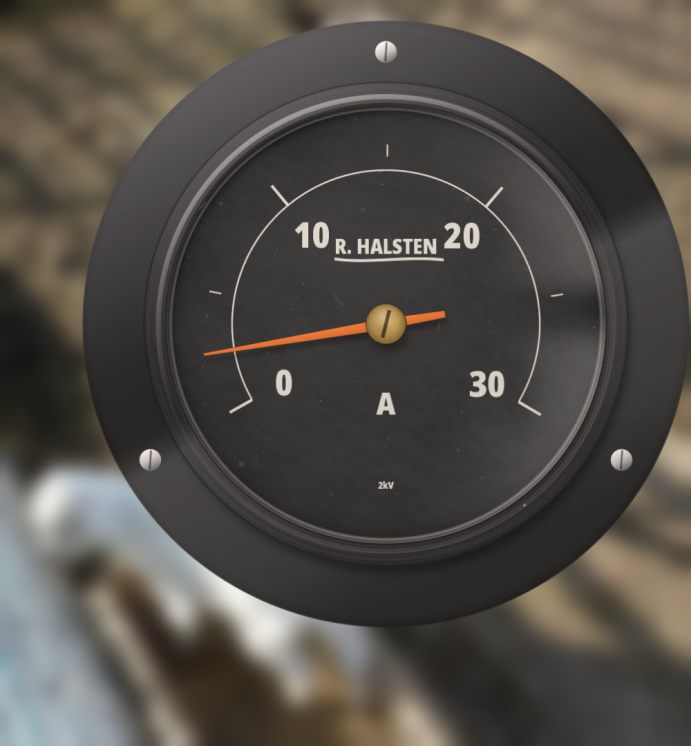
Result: 2.5A
